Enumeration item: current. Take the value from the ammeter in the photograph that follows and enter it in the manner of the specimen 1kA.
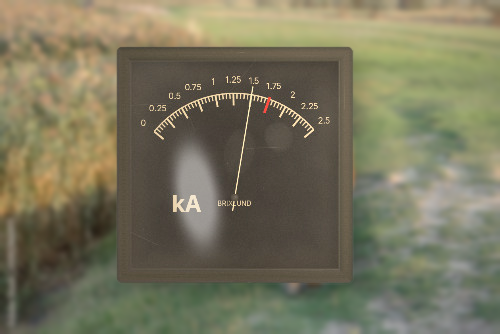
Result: 1.5kA
